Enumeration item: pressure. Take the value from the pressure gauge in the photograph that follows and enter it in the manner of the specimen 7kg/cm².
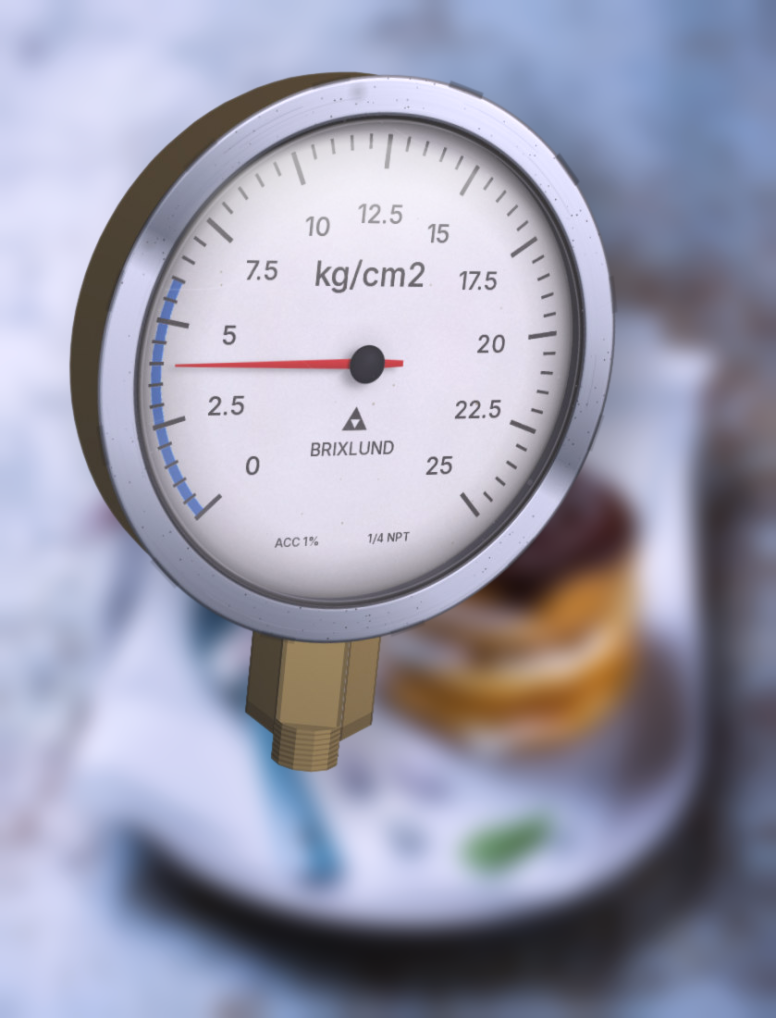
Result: 4kg/cm²
